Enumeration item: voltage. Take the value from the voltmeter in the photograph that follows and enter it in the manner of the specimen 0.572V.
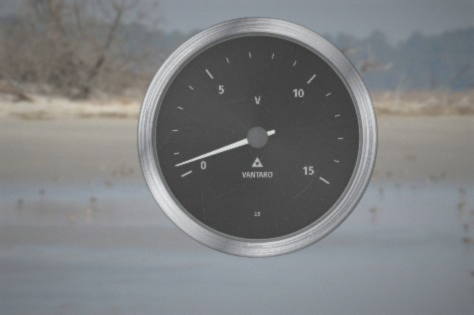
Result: 0.5V
